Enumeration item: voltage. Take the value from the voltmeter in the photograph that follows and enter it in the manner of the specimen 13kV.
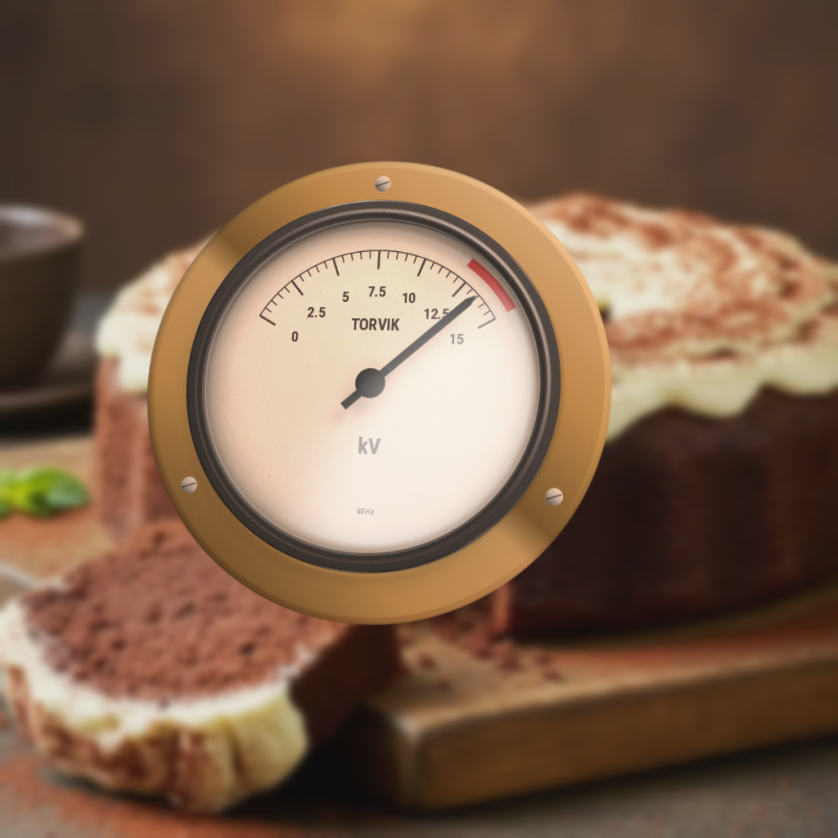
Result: 13.5kV
